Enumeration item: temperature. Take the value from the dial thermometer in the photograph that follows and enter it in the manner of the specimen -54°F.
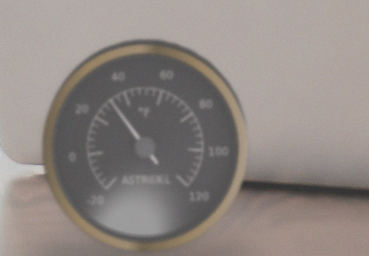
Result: 32°F
